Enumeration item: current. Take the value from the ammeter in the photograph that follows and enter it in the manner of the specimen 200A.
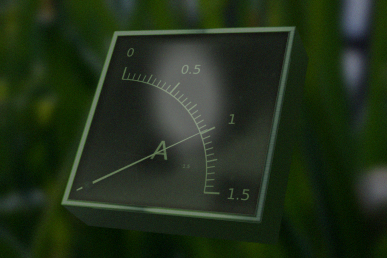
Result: 1A
